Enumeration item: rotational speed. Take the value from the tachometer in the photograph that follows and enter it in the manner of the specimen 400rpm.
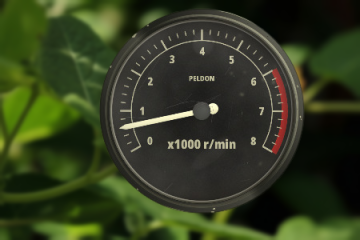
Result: 600rpm
